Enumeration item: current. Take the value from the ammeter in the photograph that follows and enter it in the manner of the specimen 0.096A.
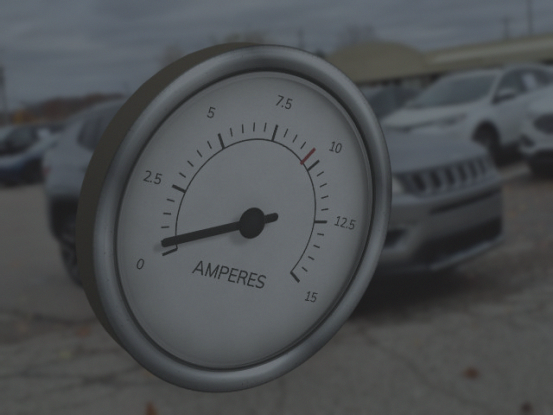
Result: 0.5A
